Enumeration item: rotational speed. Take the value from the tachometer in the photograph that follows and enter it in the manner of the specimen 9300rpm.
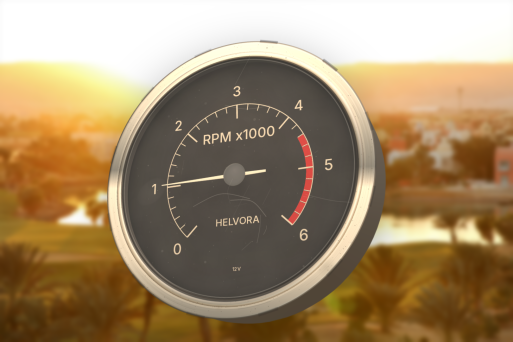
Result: 1000rpm
